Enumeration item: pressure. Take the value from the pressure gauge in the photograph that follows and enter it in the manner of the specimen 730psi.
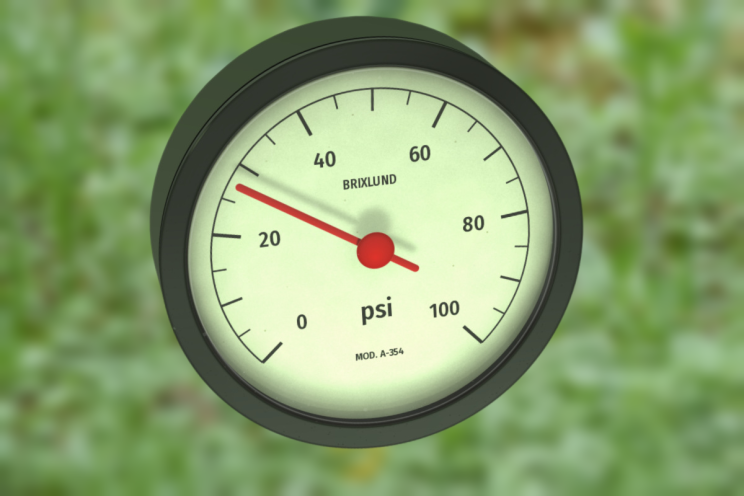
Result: 27.5psi
